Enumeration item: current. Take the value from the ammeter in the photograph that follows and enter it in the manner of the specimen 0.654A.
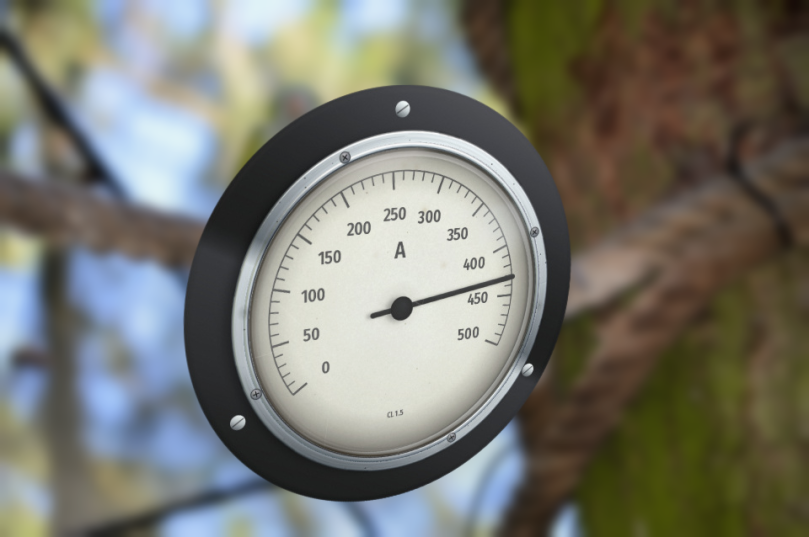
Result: 430A
